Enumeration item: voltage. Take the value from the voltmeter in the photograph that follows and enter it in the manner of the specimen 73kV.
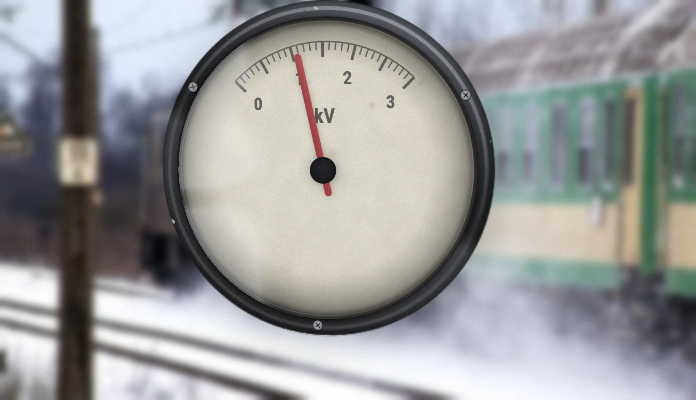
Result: 1.1kV
